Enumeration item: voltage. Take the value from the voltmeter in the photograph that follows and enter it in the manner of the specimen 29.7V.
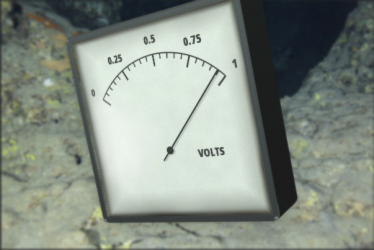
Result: 0.95V
